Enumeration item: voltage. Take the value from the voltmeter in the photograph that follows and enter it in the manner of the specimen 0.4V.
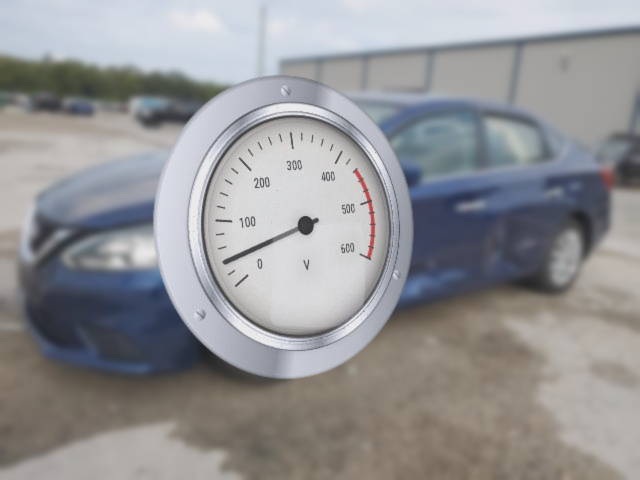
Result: 40V
